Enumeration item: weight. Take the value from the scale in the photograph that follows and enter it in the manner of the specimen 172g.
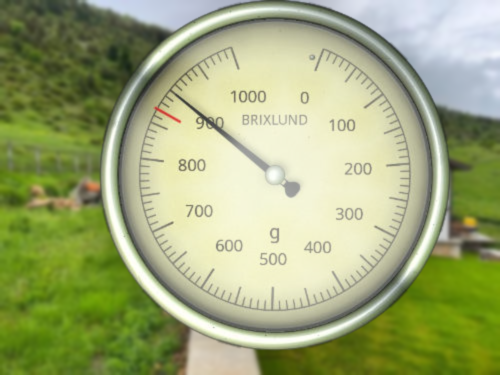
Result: 900g
